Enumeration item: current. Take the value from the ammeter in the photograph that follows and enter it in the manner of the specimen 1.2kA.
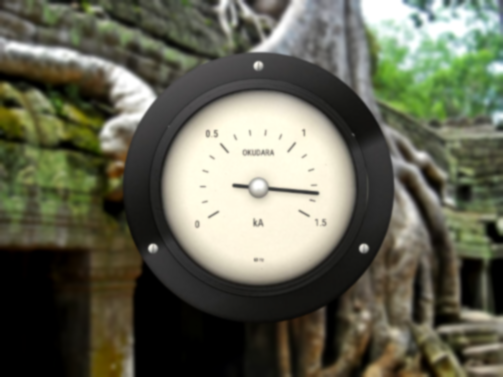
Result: 1.35kA
